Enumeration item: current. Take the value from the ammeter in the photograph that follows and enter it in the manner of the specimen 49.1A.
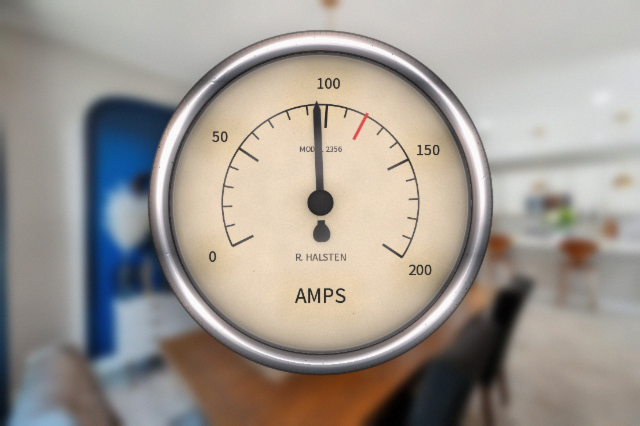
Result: 95A
